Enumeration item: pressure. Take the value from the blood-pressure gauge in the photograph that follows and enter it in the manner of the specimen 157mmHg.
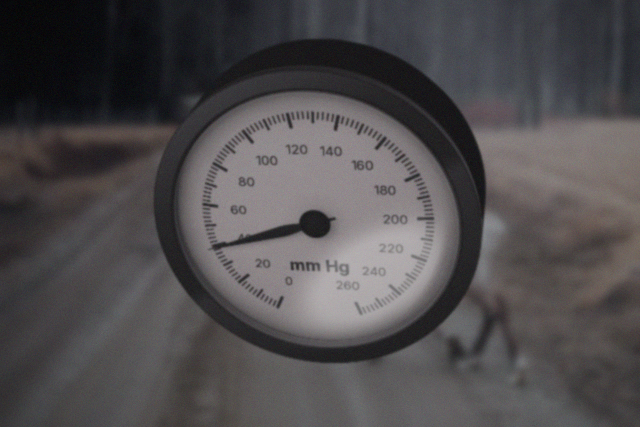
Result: 40mmHg
